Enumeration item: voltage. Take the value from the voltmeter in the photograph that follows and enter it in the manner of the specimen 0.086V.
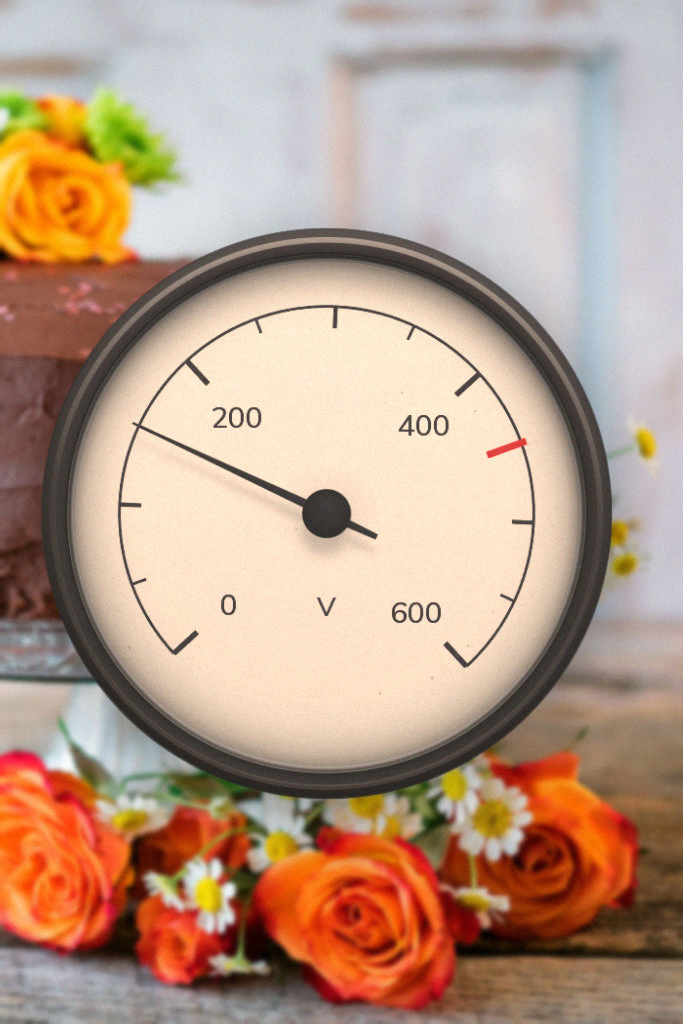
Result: 150V
